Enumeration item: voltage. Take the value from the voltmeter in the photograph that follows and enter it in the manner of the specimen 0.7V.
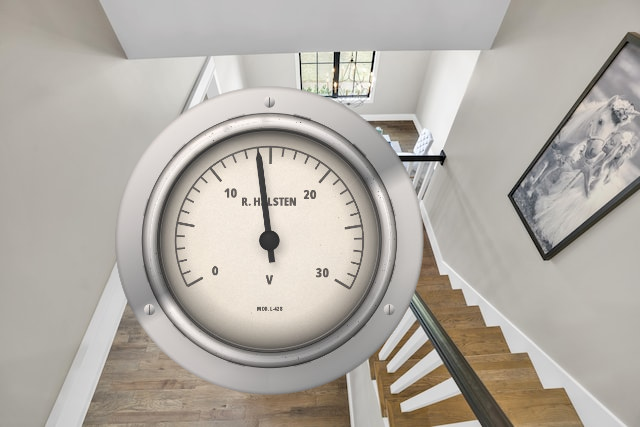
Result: 14V
